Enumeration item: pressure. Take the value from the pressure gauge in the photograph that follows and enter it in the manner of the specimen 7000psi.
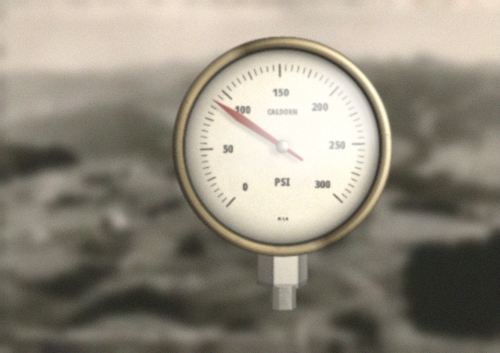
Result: 90psi
